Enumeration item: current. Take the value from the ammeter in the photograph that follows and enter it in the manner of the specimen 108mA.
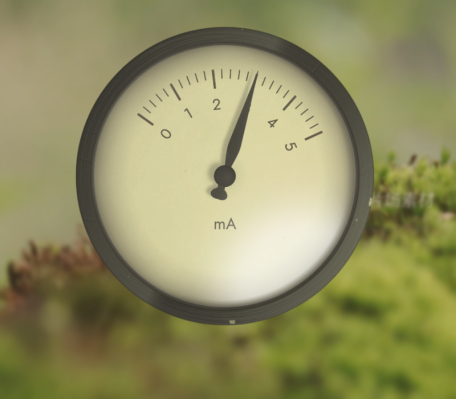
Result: 3mA
